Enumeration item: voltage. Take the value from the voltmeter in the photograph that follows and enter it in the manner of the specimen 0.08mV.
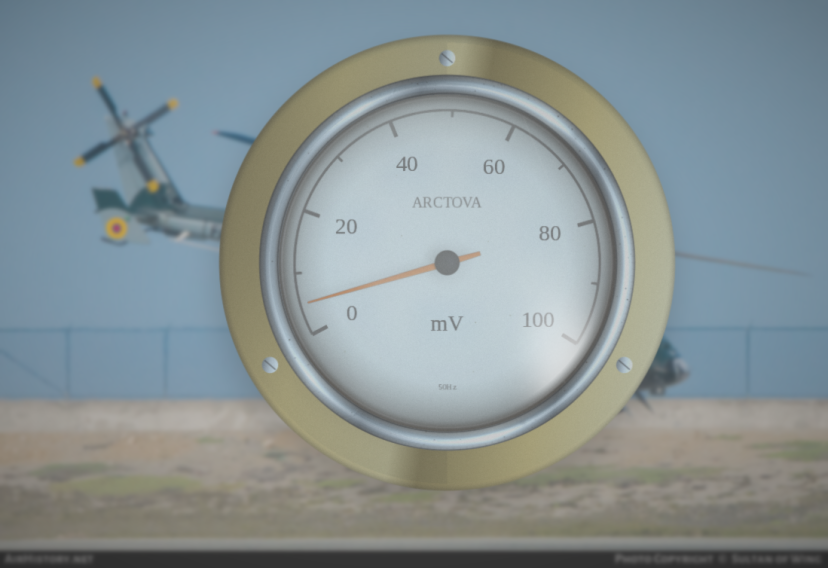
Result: 5mV
